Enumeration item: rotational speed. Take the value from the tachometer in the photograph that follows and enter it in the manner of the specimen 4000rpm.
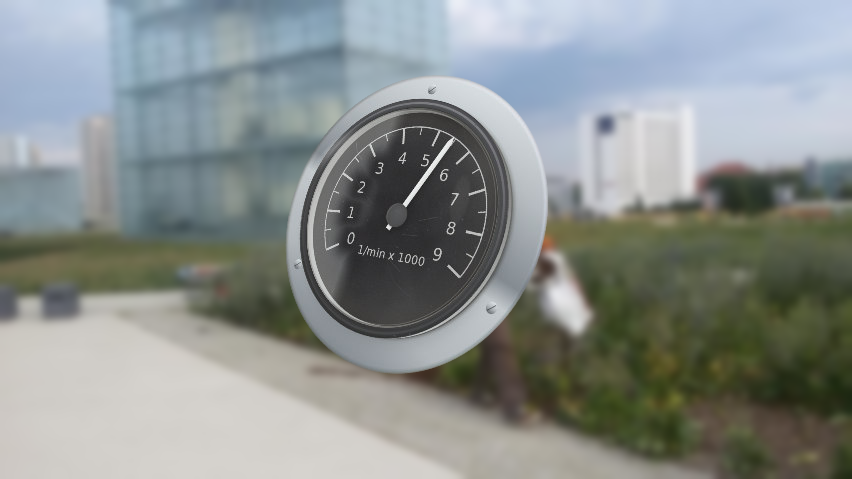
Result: 5500rpm
